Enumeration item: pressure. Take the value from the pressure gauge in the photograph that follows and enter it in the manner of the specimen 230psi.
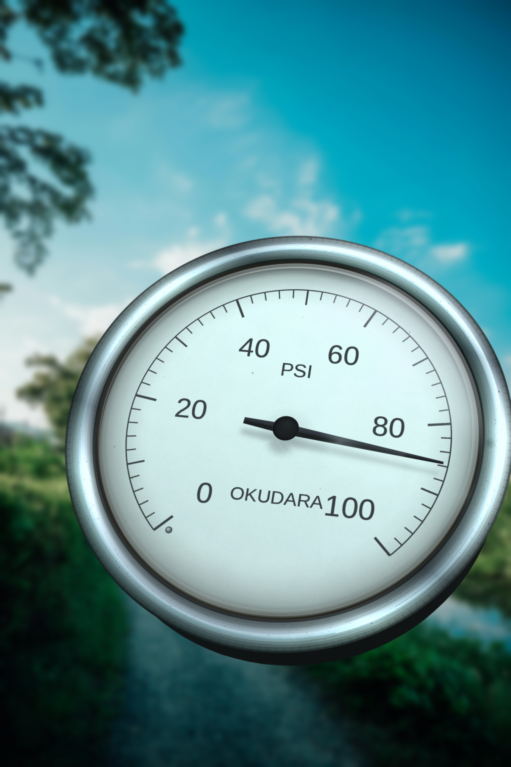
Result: 86psi
